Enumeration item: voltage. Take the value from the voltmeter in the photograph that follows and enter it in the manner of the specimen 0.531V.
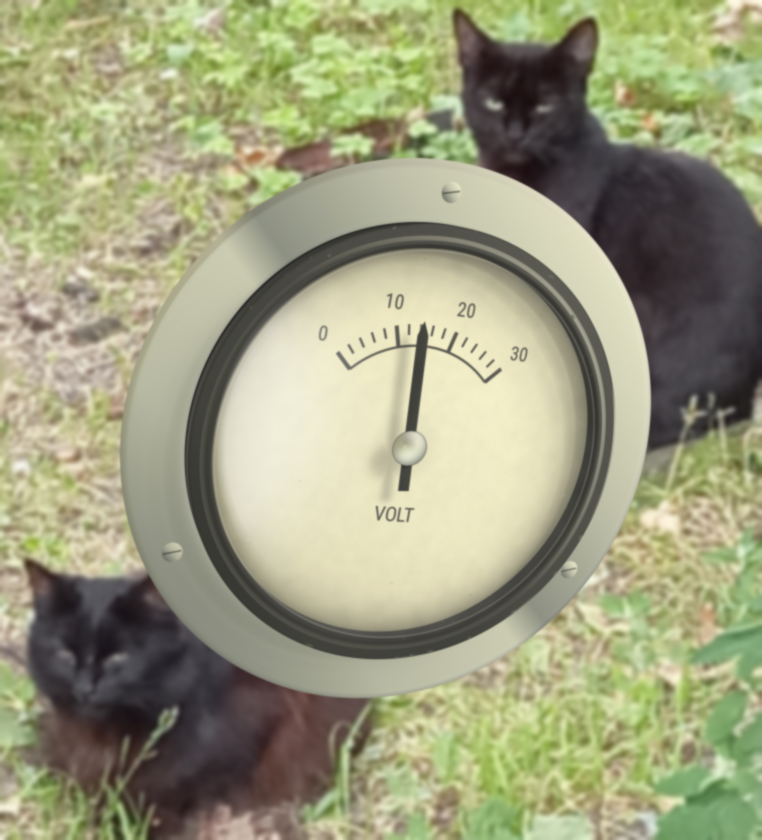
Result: 14V
